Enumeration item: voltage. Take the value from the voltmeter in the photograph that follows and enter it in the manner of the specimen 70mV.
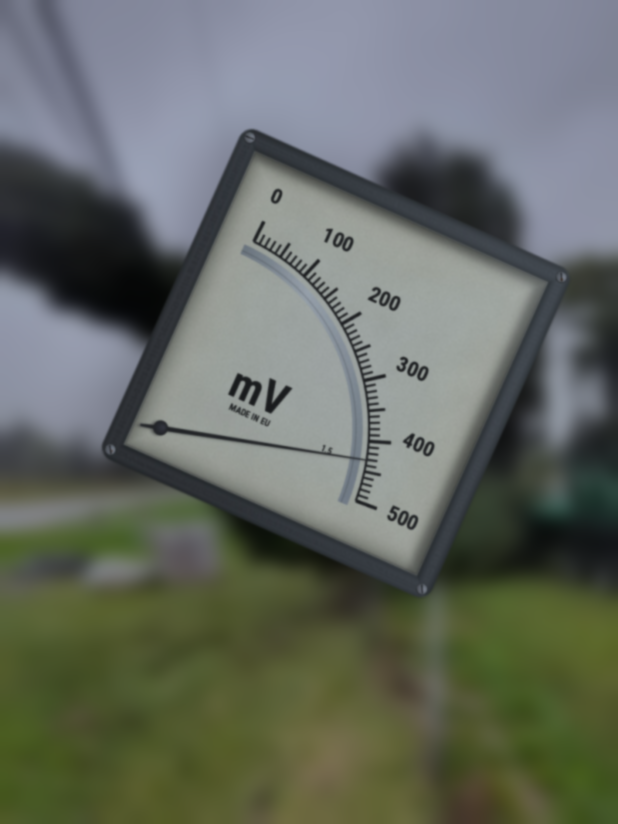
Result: 430mV
